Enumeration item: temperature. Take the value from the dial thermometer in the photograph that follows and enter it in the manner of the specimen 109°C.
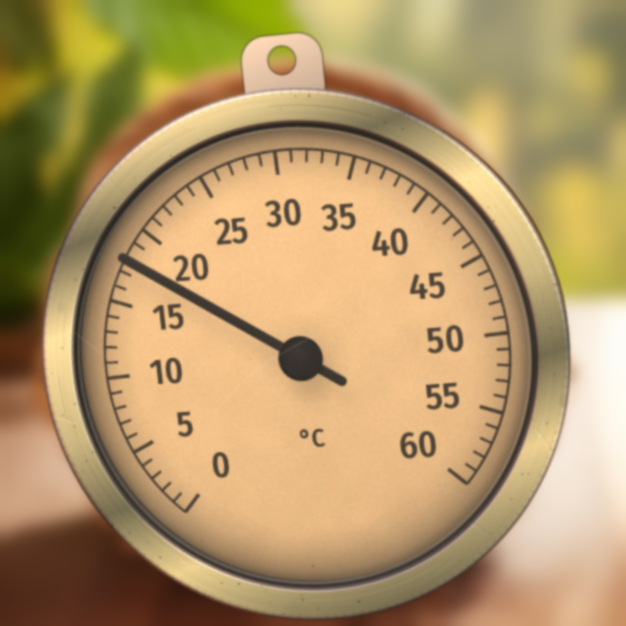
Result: 18°C
